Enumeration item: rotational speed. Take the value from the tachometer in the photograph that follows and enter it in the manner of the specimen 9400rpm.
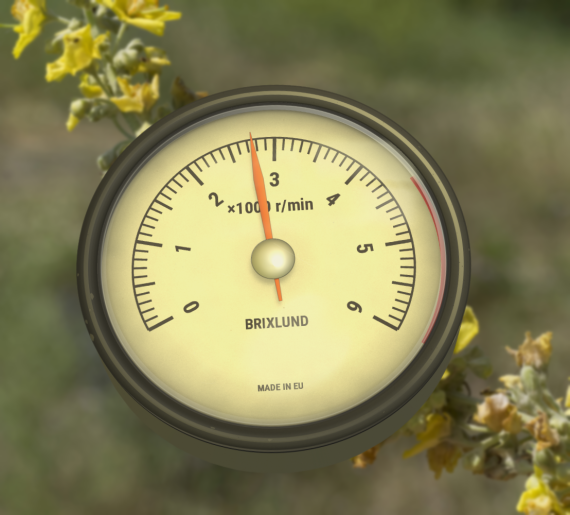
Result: 2750rpm
